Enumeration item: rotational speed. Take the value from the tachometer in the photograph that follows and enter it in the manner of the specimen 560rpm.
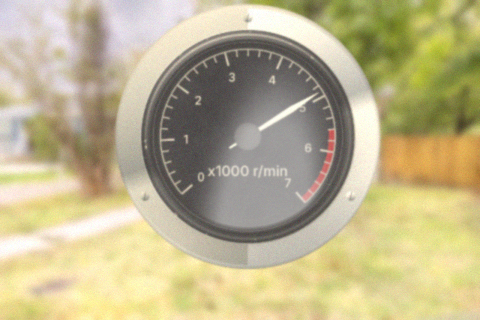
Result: 4900rpm
